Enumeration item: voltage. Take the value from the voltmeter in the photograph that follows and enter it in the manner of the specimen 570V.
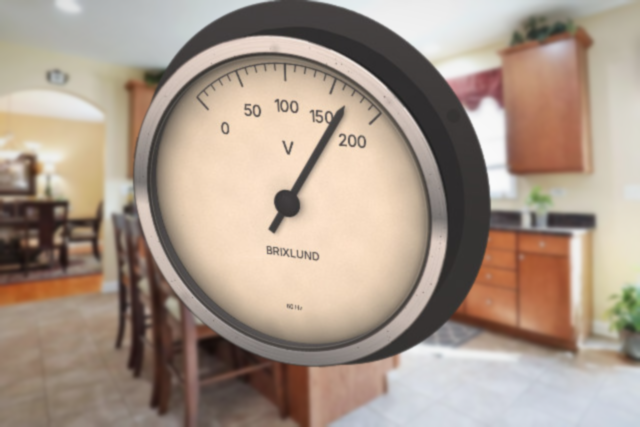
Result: 170V
